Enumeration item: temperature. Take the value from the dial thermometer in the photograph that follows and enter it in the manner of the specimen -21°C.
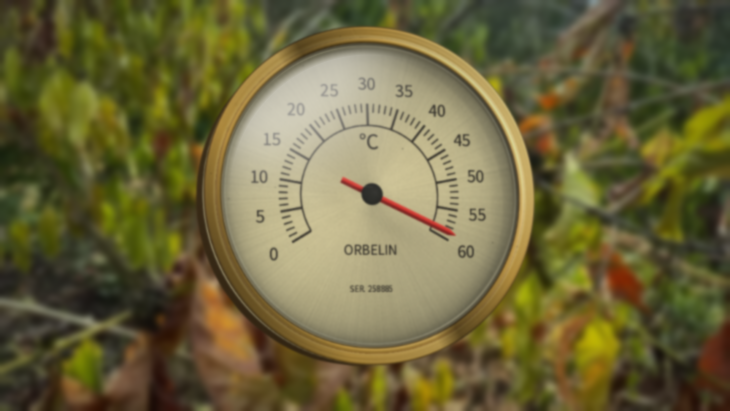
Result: 59°C
